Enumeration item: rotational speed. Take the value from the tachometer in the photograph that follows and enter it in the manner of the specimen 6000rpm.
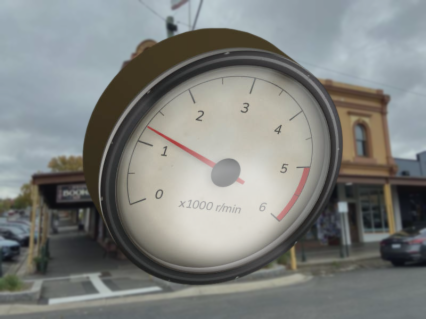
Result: 1250rpm
